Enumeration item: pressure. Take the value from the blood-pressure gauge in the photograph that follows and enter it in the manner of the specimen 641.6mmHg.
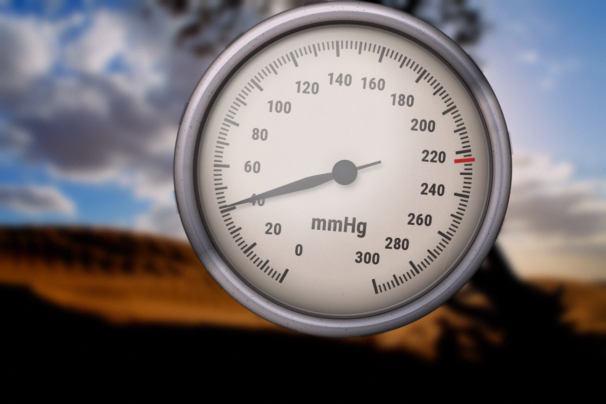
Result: 42mmHg
